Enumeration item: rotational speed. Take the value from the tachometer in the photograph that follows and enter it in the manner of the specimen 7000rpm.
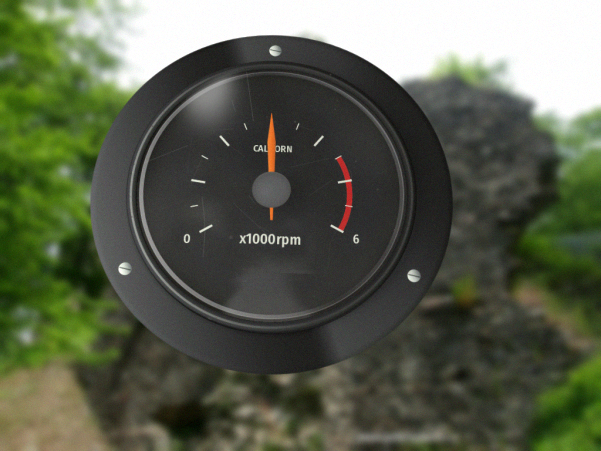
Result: 3000rpm
